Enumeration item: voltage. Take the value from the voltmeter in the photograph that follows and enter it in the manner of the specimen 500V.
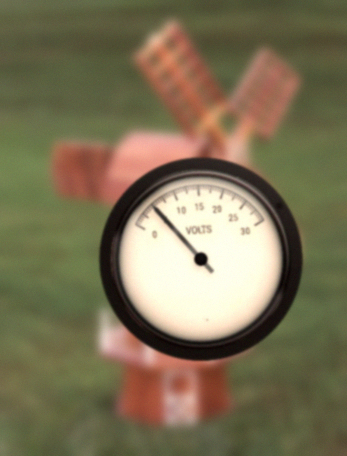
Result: 5V
